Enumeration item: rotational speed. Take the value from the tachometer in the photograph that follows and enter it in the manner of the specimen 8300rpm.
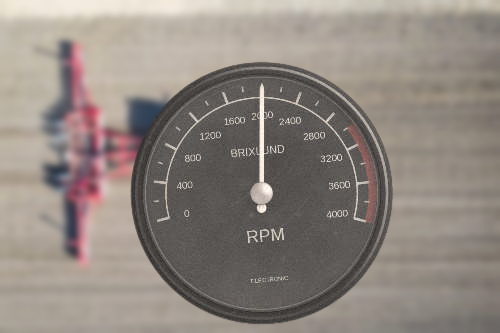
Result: 2000rpm
